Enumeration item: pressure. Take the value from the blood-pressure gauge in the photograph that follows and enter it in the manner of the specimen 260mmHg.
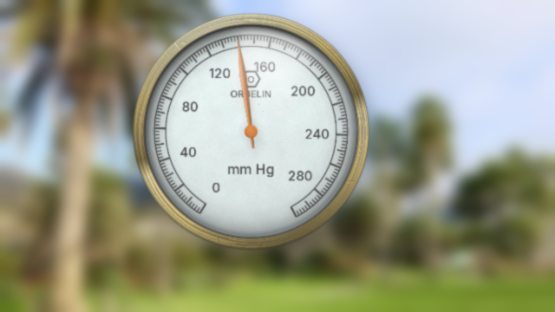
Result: 140mmHg
